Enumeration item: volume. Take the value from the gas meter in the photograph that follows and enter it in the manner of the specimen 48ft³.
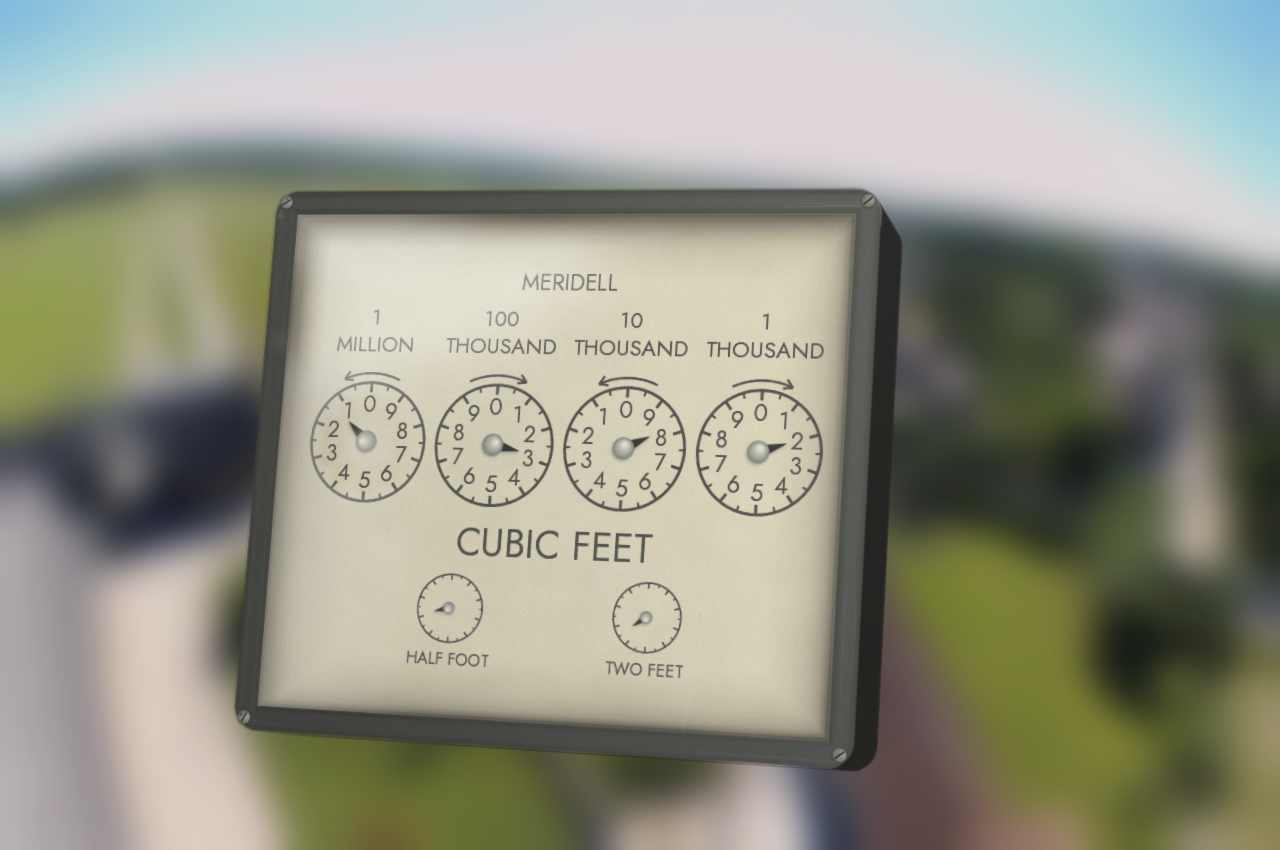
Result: 128200ft³
